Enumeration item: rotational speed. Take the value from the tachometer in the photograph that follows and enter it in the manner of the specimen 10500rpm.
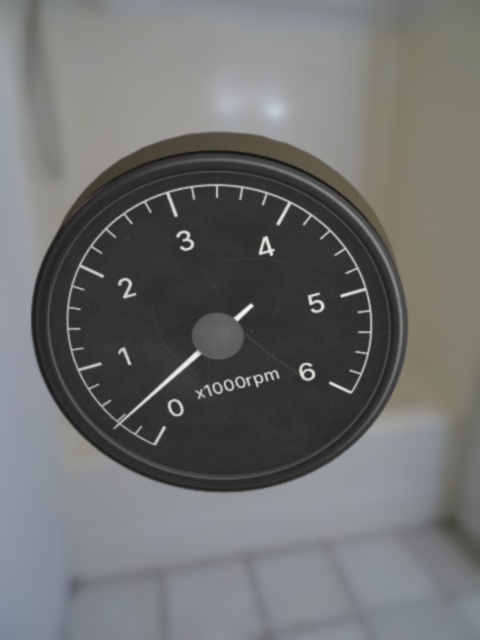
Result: 400rpm
